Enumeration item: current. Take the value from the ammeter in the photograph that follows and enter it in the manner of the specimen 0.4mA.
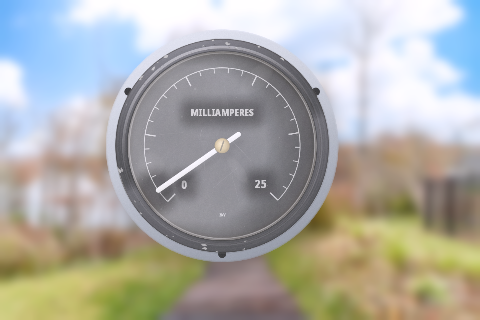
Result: 1mA
